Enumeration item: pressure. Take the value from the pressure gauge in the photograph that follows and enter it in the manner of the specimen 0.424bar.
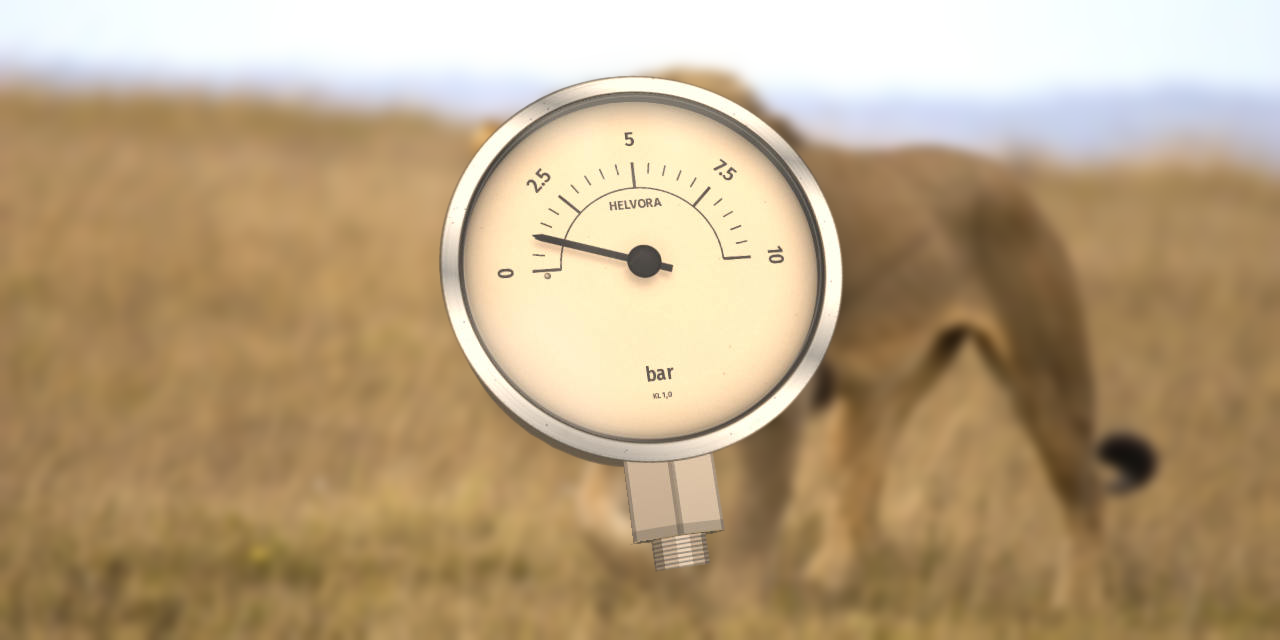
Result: 1bar
